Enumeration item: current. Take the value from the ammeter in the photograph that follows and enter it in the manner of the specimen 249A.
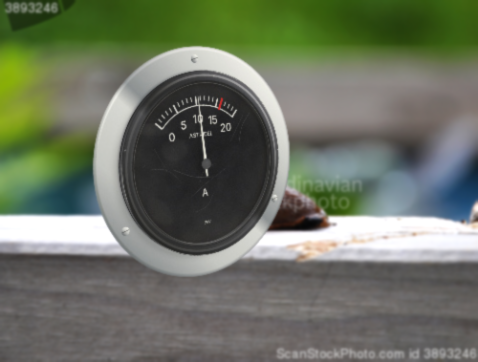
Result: 10A
